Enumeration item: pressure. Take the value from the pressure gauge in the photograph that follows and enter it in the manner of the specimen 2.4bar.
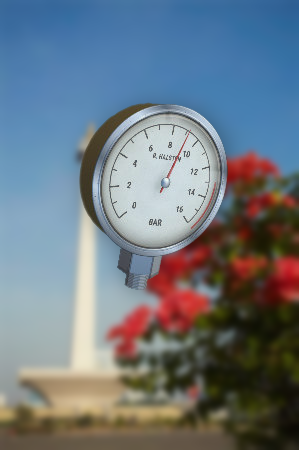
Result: 9bar
